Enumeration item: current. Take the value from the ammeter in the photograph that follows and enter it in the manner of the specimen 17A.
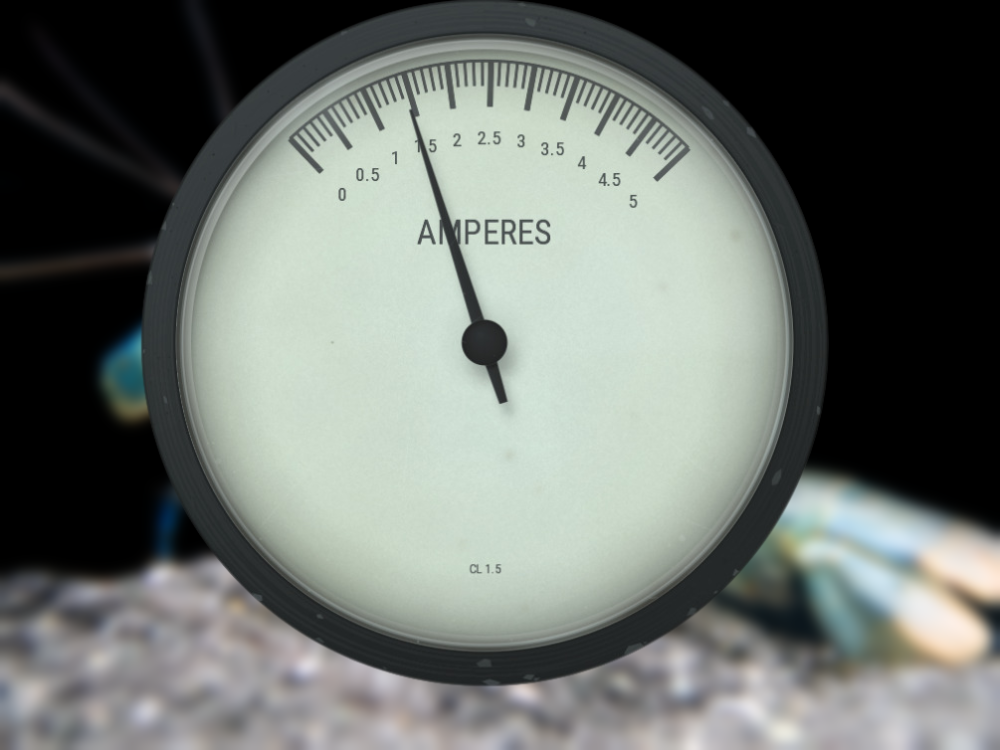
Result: 1.45A
